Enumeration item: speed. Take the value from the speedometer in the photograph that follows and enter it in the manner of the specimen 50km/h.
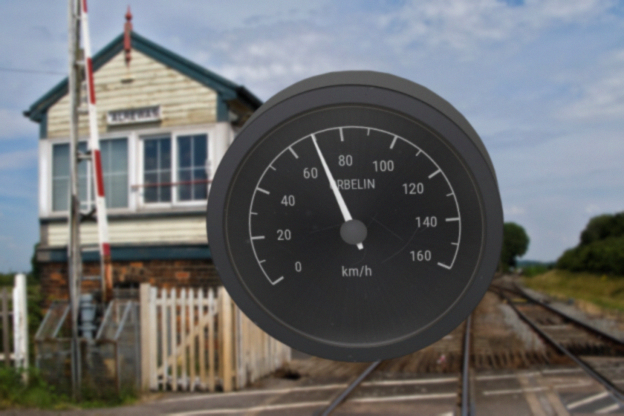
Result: 70km/h
